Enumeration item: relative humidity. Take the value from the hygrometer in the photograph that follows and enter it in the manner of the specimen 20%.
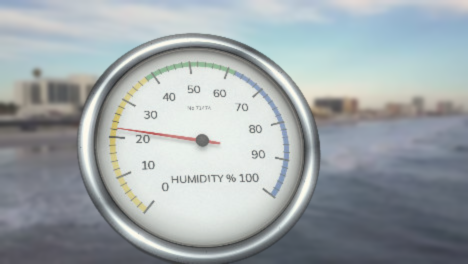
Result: 22%
